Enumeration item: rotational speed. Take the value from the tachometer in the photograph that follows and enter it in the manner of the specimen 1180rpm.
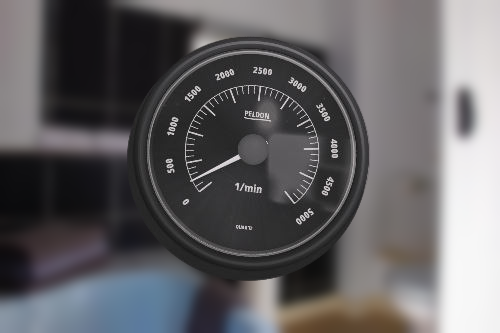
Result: 200rpm
